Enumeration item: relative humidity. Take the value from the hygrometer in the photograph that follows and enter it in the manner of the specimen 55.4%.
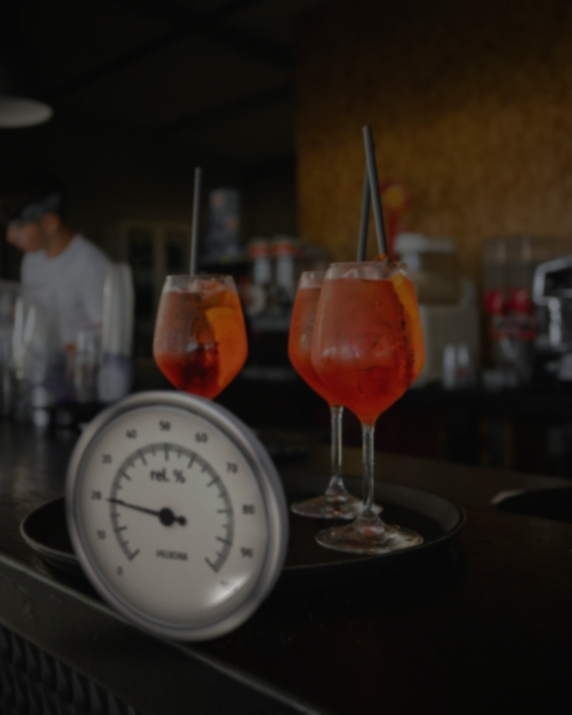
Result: 20%
